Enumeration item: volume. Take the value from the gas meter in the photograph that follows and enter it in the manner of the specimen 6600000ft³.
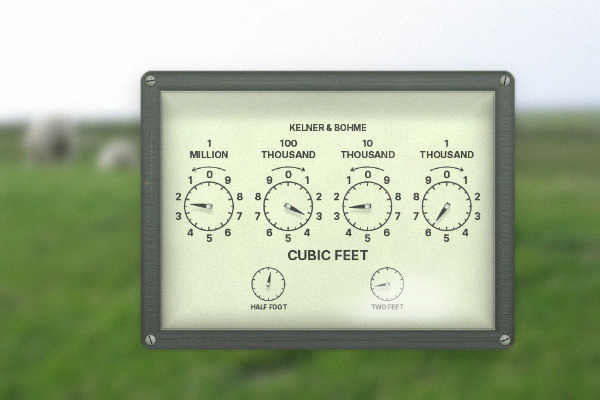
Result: 232600ft³
